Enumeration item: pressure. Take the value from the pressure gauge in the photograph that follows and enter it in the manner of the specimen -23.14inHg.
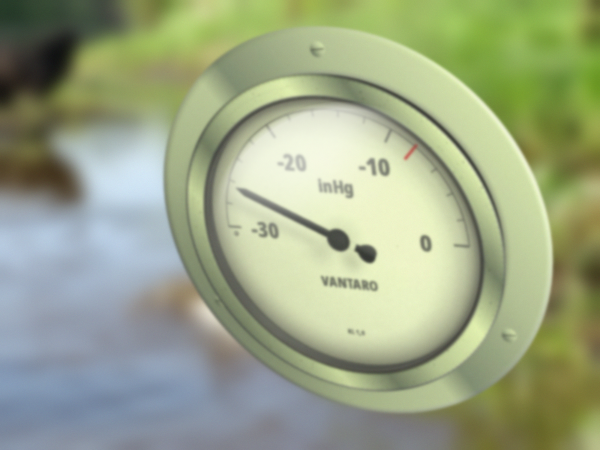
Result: -26inHg
